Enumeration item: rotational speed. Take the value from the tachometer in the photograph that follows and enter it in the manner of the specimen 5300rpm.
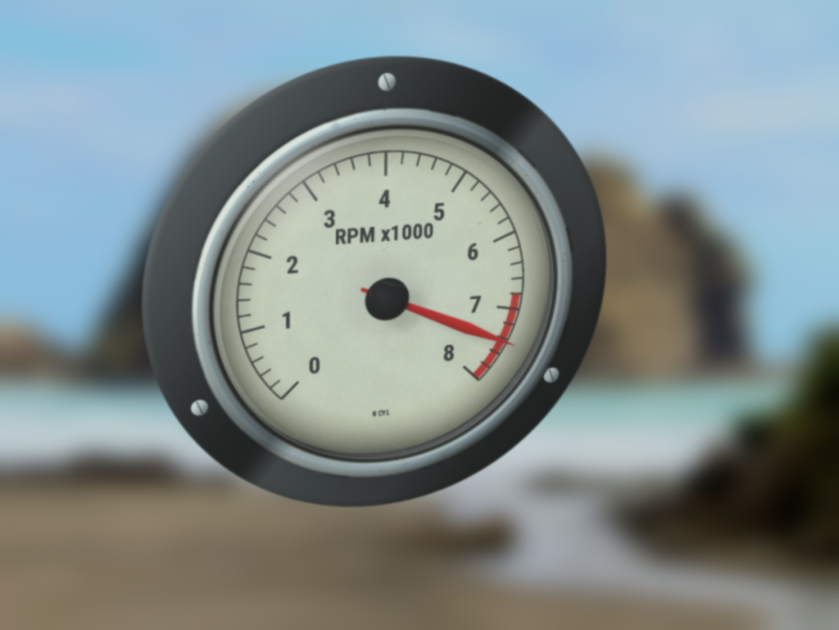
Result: 7400rpm
